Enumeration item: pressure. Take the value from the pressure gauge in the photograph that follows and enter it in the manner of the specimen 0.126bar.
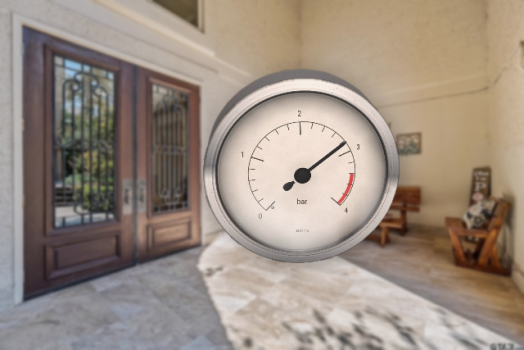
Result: 2.8bar
